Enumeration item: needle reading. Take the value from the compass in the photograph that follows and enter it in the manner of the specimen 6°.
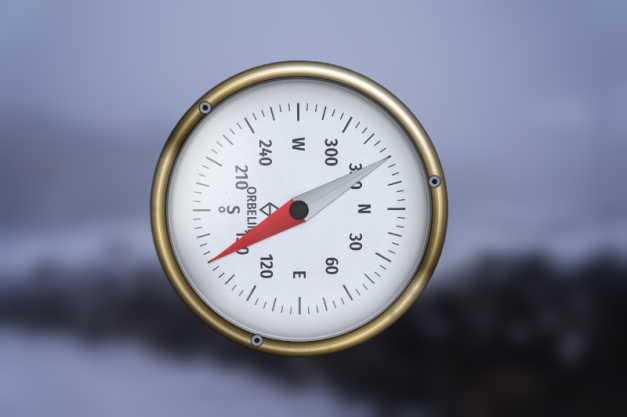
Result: 150°
